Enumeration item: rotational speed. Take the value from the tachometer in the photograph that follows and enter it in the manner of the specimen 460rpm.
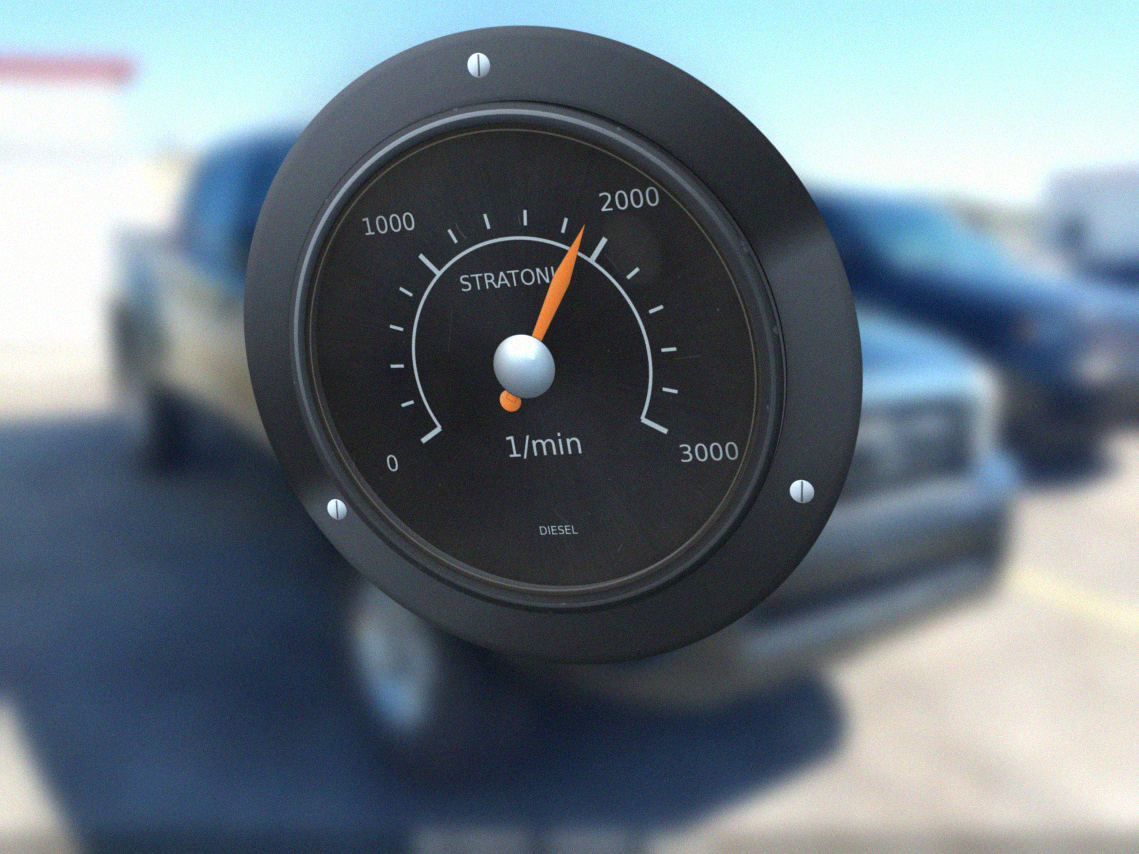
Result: 1900rpm
